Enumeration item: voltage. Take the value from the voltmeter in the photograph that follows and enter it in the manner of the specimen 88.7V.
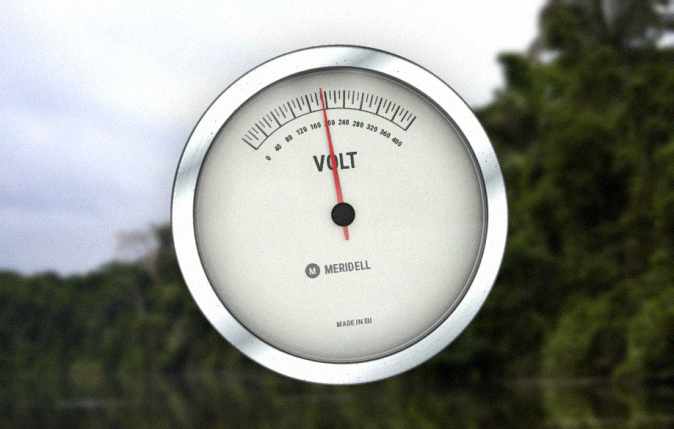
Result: 190V
